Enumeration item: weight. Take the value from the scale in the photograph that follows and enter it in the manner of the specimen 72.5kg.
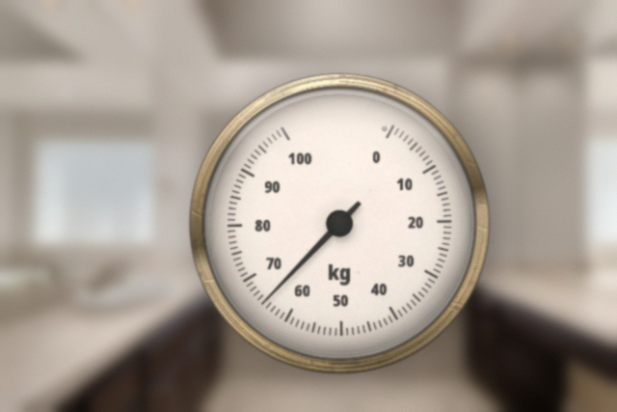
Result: 65kg
